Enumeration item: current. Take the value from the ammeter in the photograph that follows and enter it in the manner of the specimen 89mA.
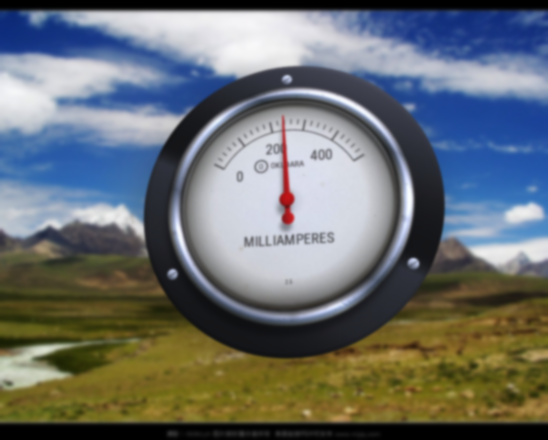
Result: 240mA
